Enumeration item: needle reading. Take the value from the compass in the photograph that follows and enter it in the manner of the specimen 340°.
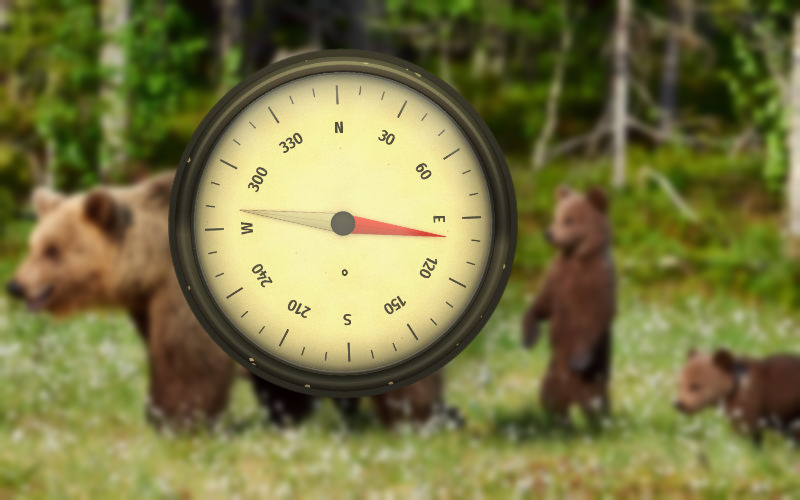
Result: 100°
